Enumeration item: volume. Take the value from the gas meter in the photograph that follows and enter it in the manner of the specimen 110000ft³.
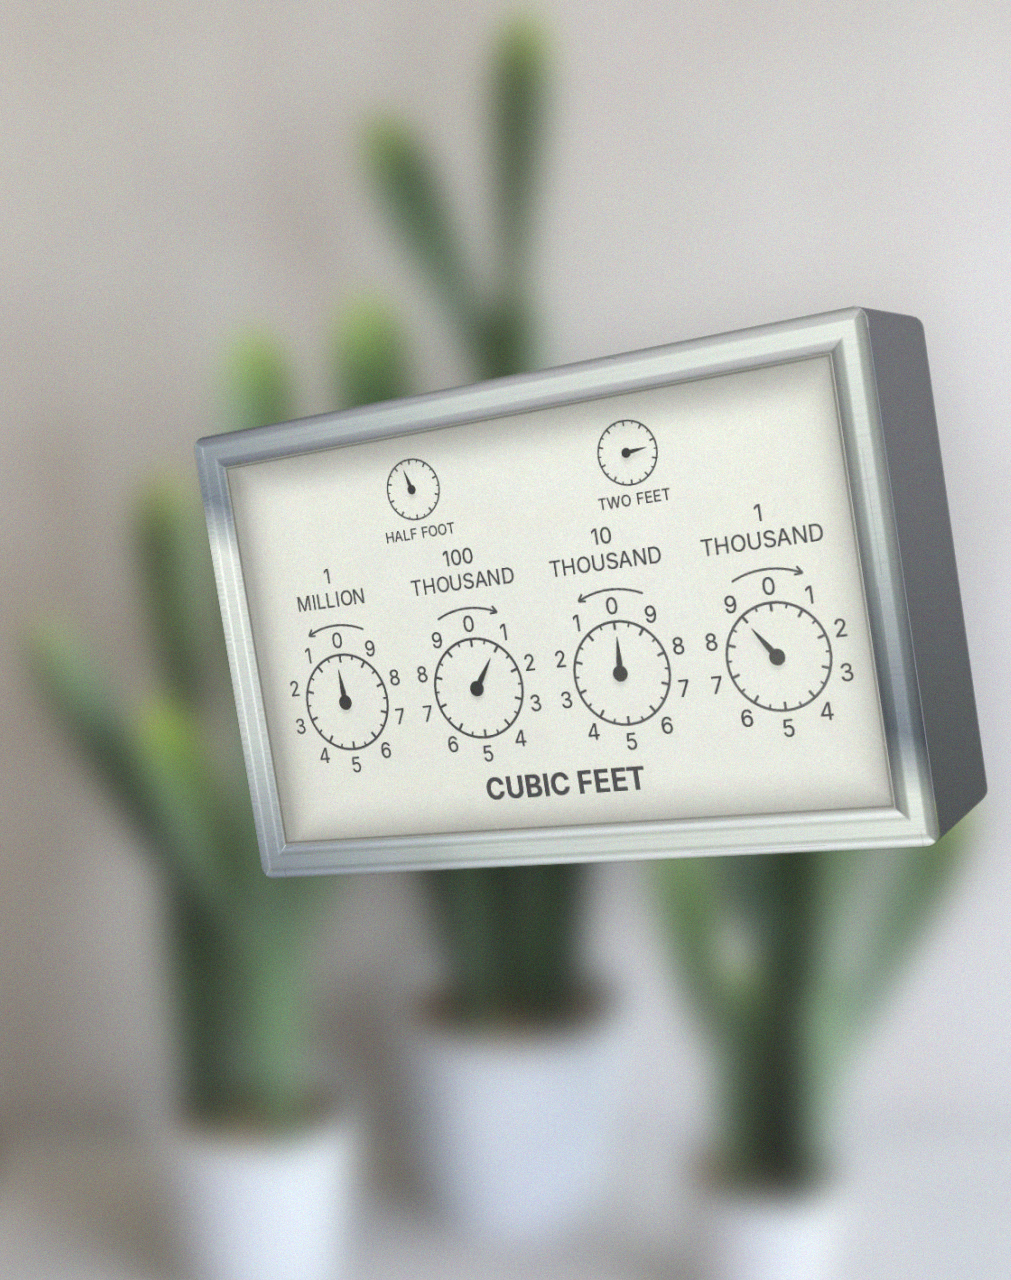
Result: 9900ft³
